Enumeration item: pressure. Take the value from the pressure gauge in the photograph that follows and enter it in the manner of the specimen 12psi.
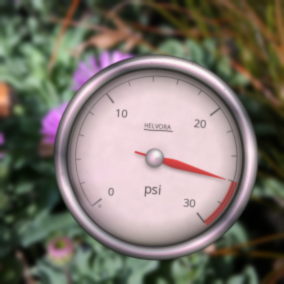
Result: 26psi
